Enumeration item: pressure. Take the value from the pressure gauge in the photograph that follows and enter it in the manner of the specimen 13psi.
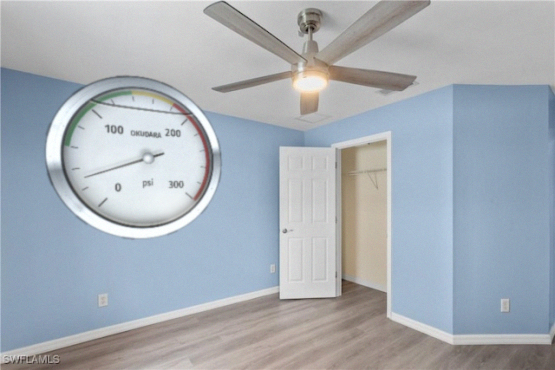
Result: 30psi
